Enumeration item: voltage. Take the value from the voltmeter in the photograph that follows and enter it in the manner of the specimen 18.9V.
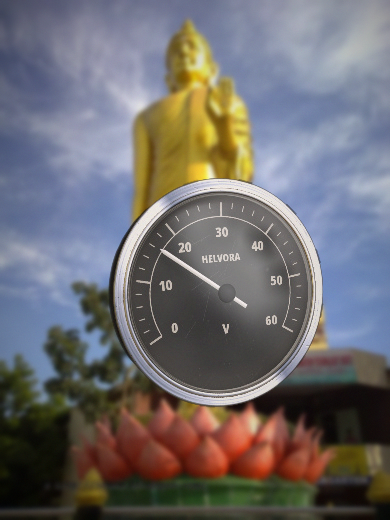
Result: 16V
